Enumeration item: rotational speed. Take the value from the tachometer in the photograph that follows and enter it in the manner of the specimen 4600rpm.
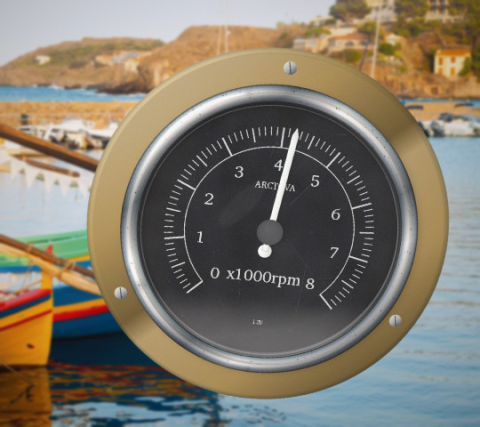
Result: 4200rpm
